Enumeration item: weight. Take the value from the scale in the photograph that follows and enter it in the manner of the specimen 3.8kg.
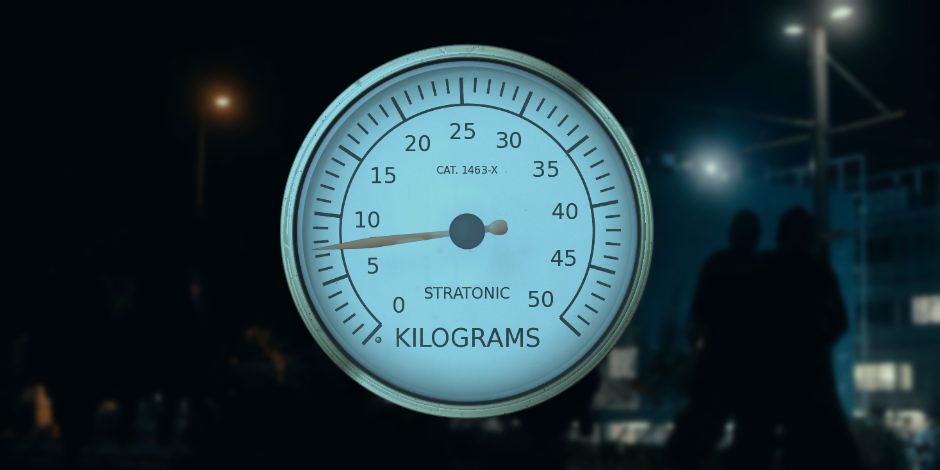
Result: 7.5kg
